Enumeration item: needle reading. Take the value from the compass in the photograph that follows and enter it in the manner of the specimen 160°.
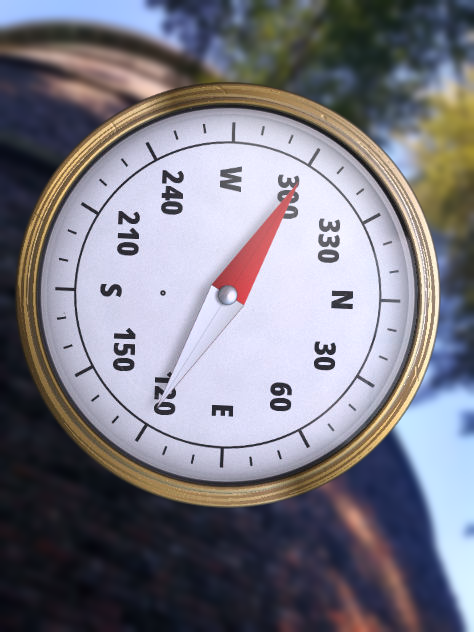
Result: 300°
